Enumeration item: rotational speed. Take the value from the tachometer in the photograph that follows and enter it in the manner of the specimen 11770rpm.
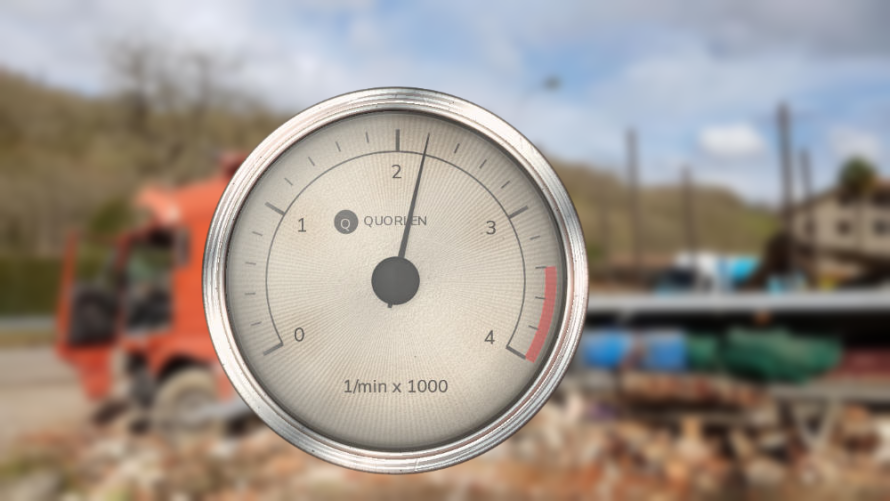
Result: 2200rpm
